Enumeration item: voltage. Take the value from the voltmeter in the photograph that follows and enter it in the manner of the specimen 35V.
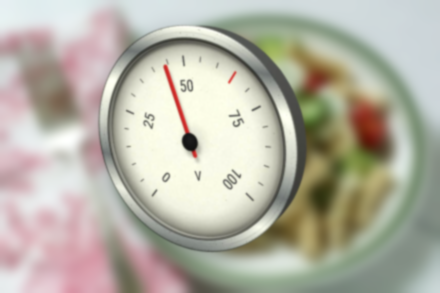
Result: 45V
